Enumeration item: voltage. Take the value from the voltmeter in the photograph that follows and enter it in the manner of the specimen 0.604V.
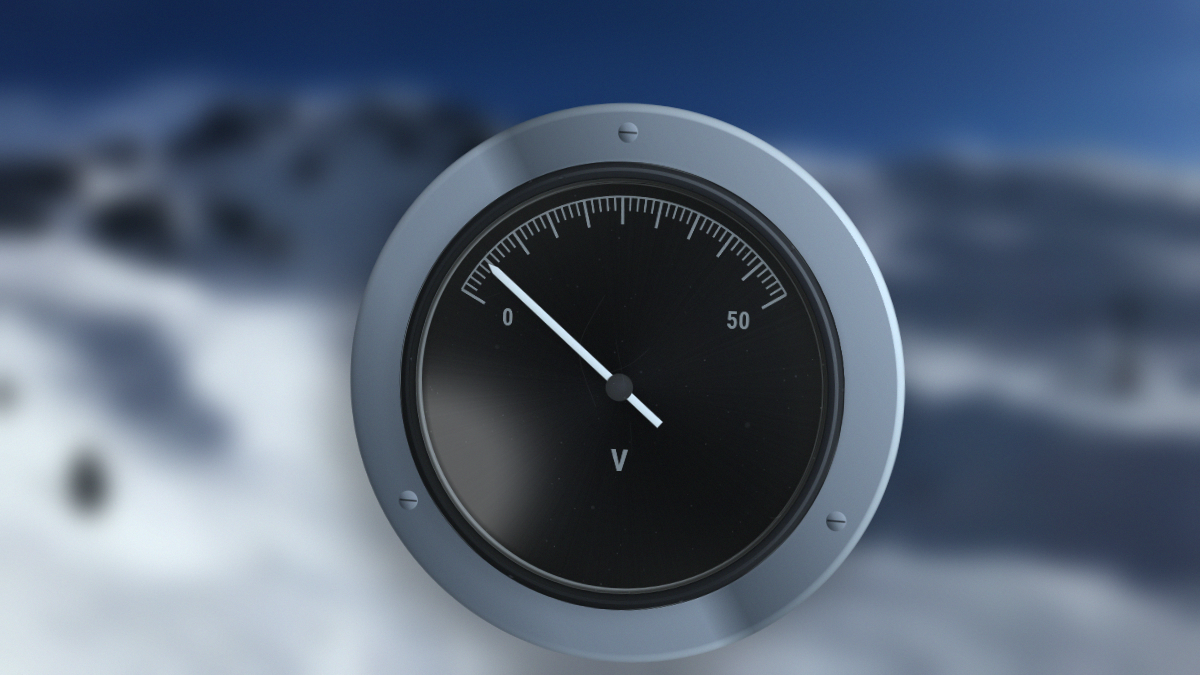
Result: 5V
